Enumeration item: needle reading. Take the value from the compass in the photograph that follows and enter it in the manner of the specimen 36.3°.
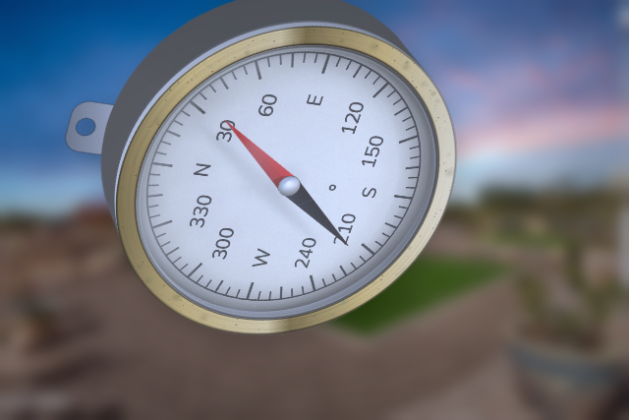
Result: 35°
